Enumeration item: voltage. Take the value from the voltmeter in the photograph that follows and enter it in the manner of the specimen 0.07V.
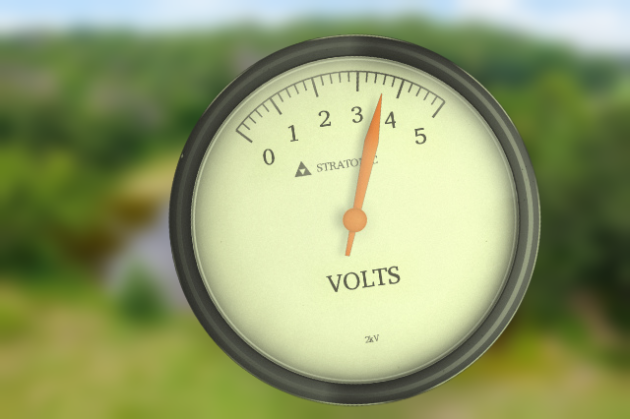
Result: 3.6V
